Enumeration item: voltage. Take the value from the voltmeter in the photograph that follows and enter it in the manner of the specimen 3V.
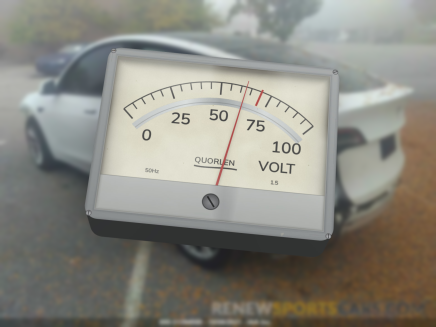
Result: 62.5V
